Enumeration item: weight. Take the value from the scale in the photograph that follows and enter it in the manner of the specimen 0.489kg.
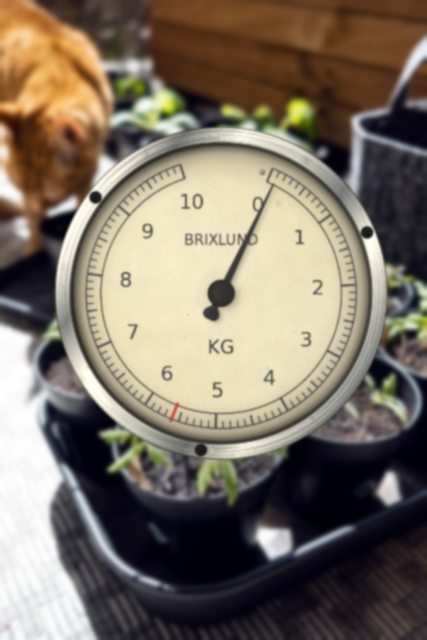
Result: 0.1kg
